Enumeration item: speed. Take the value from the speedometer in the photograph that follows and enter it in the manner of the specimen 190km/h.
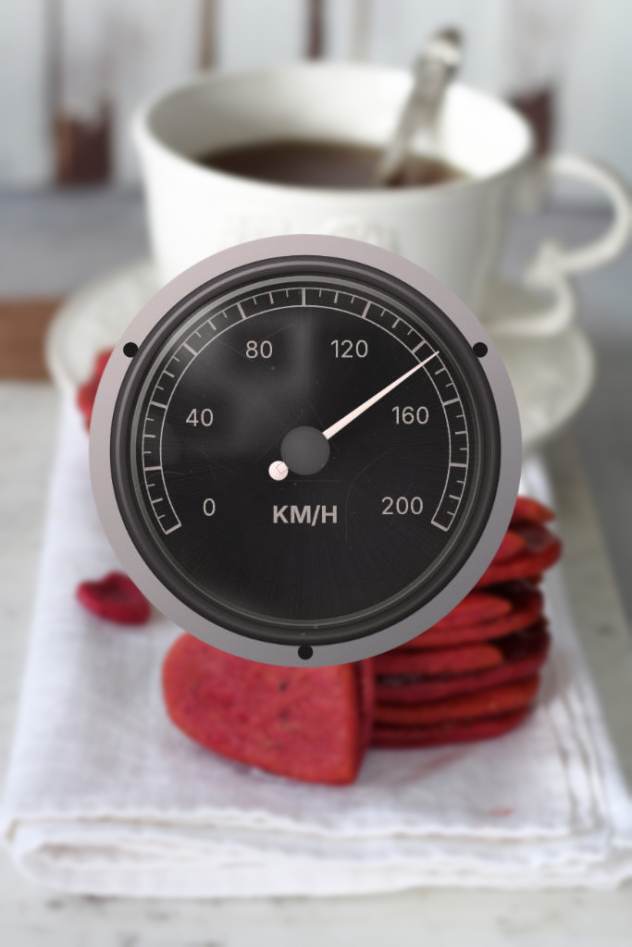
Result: 145km/h
